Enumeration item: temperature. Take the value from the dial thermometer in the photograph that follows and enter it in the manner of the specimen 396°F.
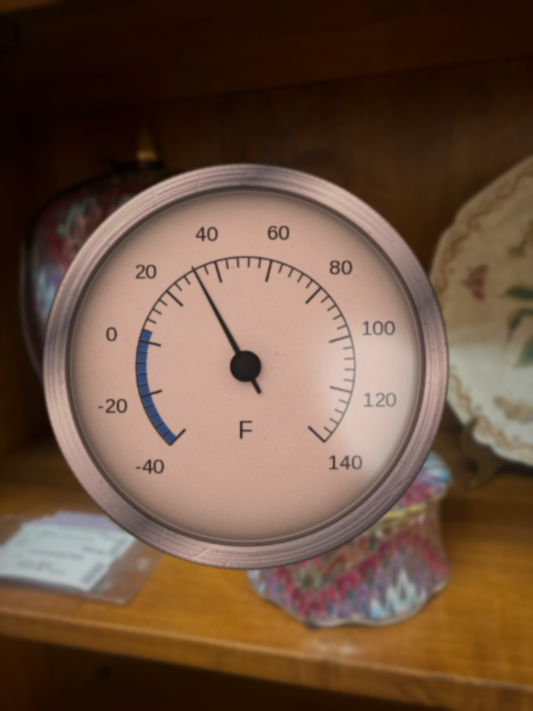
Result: 32°F
